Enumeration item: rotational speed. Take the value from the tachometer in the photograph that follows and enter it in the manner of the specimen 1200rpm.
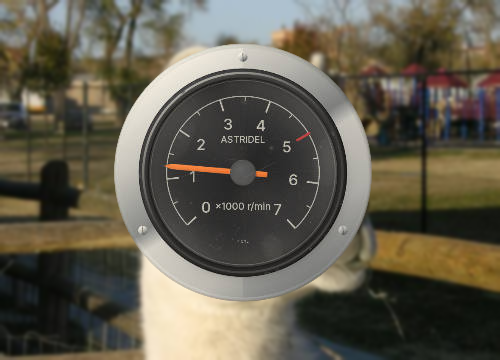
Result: 1250rpm
